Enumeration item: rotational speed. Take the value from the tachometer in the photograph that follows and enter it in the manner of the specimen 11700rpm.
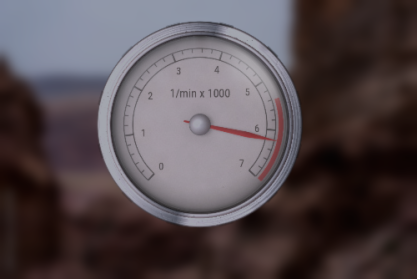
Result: 6200rpm
